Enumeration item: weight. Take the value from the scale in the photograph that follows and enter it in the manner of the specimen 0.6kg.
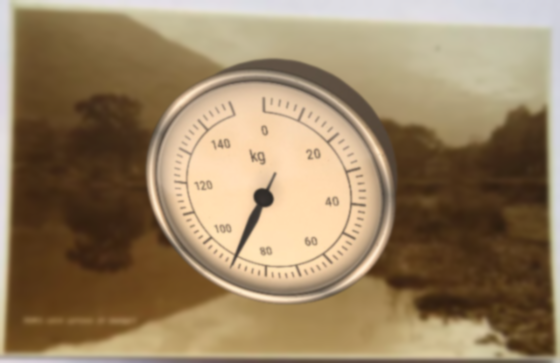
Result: 90kg
